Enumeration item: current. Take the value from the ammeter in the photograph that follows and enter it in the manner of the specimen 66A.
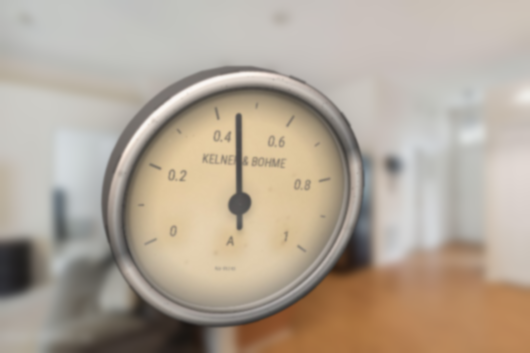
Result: 0.45A
